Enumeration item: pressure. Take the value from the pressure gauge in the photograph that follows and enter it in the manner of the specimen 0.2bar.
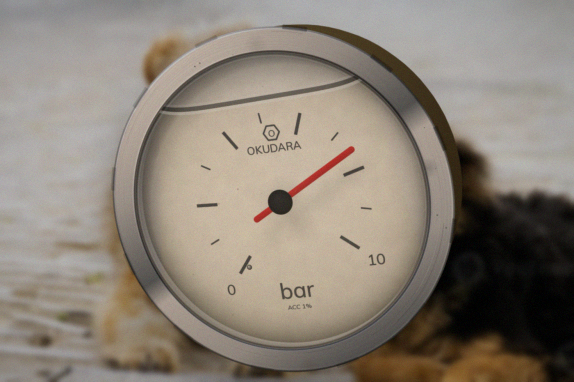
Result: 7.5bar
